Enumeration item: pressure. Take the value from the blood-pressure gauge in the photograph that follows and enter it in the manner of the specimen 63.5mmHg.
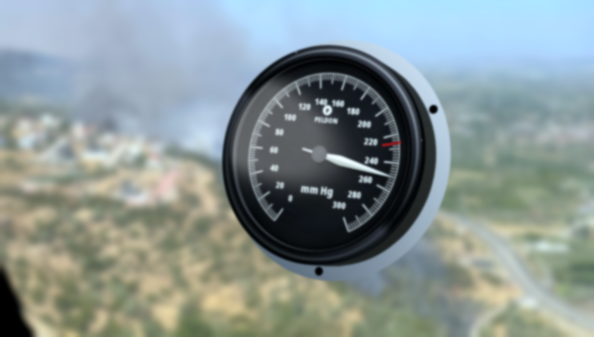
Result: 250mmHg
